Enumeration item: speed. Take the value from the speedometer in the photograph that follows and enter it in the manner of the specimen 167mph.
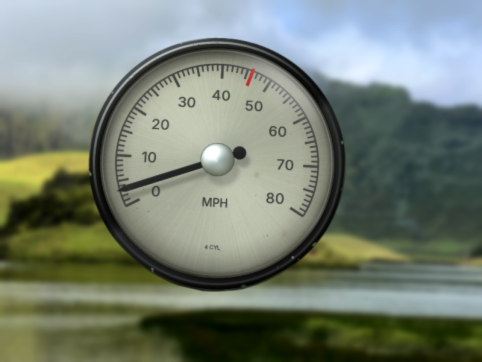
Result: 3mph
